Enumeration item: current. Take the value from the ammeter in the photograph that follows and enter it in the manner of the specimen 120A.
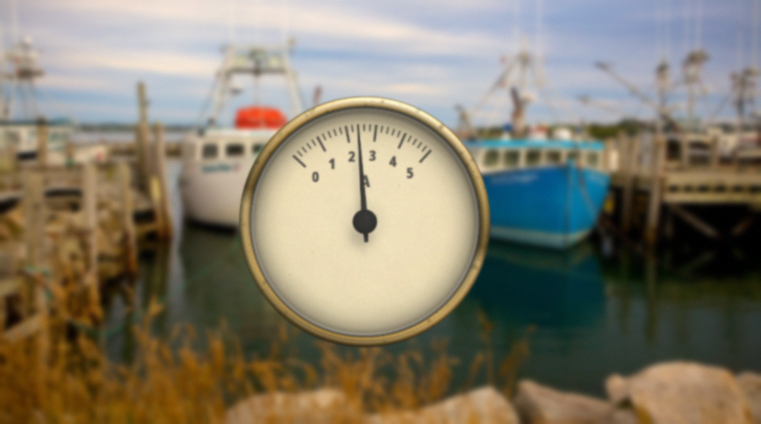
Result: 2.4A
